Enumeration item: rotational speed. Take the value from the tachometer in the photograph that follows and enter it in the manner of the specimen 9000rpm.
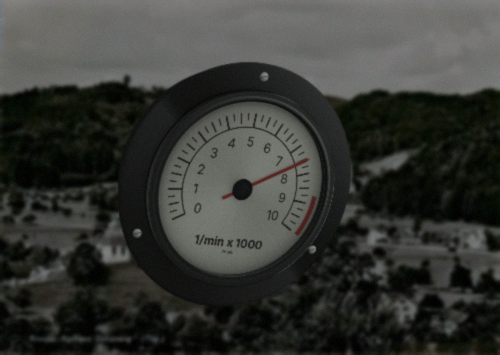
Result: 7500rpm
